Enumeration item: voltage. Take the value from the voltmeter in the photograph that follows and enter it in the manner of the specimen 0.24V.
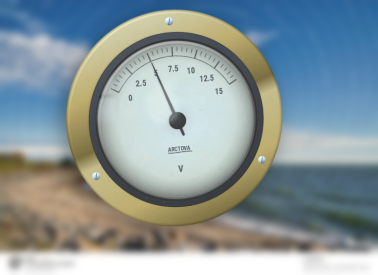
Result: 5V
